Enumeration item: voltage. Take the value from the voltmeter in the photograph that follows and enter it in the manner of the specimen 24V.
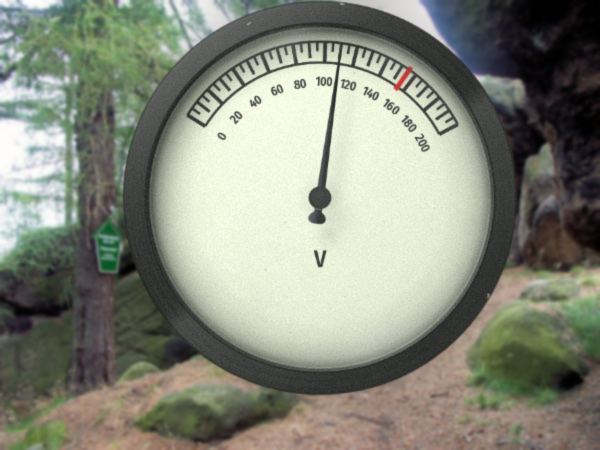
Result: 110V
